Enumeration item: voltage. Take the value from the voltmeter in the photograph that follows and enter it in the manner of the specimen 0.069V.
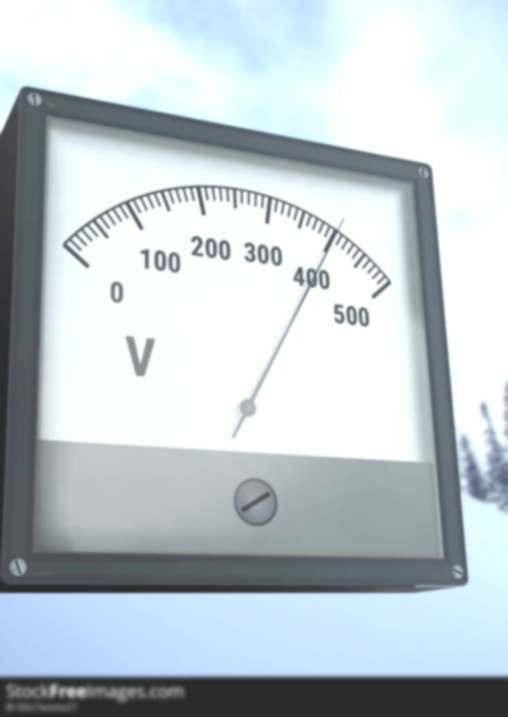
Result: 400V
